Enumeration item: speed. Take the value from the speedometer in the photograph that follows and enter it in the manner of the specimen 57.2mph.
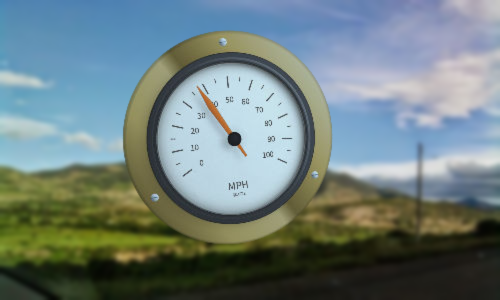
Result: 37.5mph
